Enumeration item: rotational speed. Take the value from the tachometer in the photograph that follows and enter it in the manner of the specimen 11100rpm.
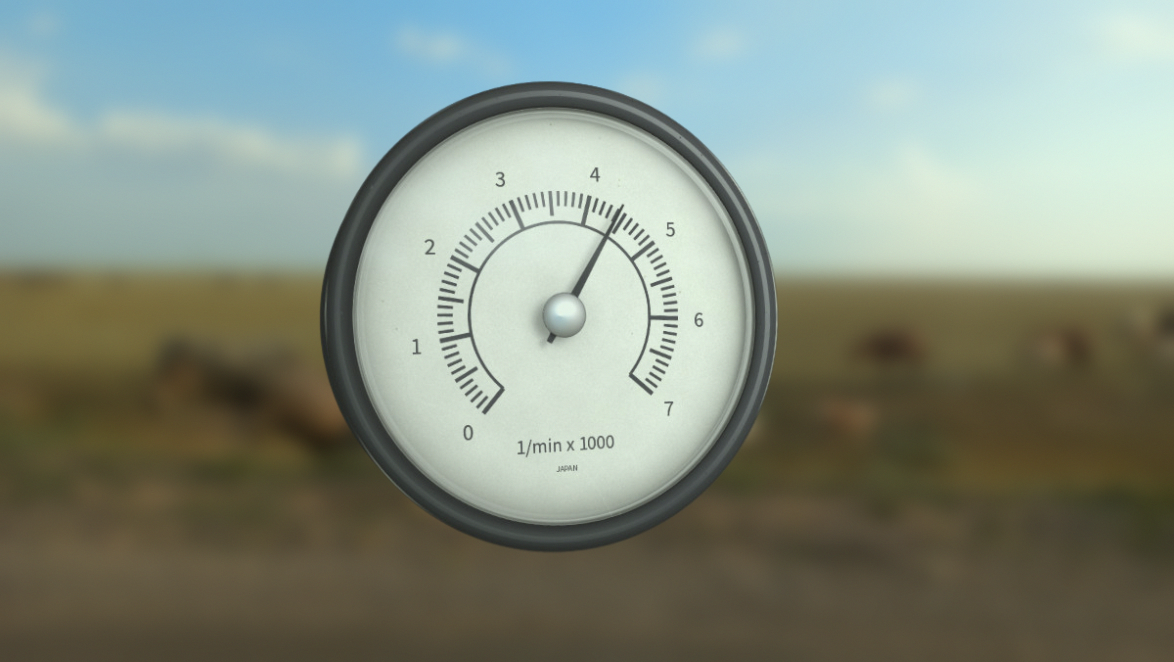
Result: 4400rpm
